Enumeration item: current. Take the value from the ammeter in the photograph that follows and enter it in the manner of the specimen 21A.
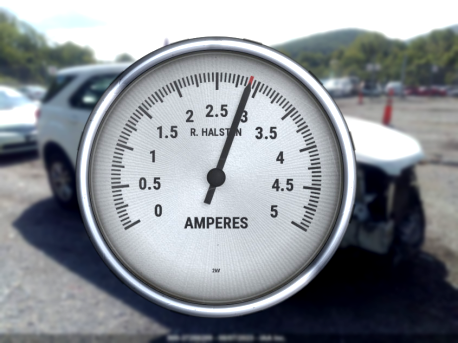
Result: 2.9A
